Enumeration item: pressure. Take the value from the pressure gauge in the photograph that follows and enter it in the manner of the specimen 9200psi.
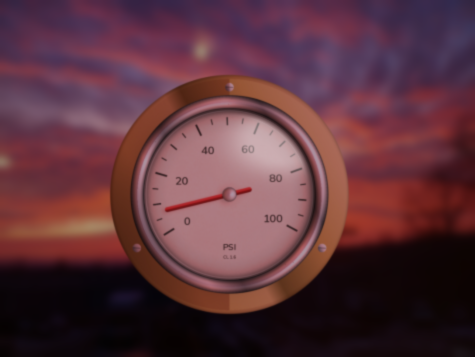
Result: 7.5psi
